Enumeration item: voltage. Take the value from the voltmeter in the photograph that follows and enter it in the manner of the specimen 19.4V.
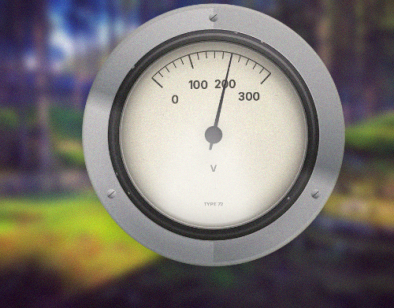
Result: 200V
